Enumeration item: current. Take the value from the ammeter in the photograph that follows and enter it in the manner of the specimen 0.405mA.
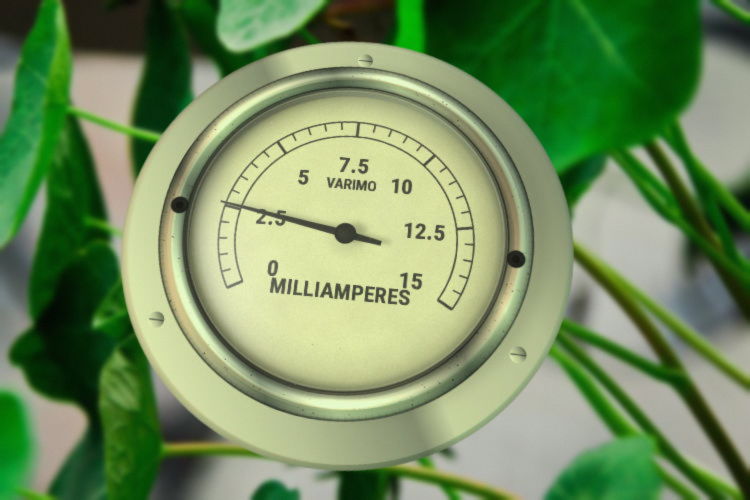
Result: 2.5mA
